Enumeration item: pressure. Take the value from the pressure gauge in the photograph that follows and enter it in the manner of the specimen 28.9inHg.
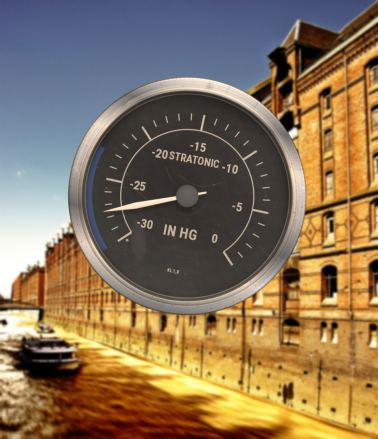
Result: -27.5inHg
